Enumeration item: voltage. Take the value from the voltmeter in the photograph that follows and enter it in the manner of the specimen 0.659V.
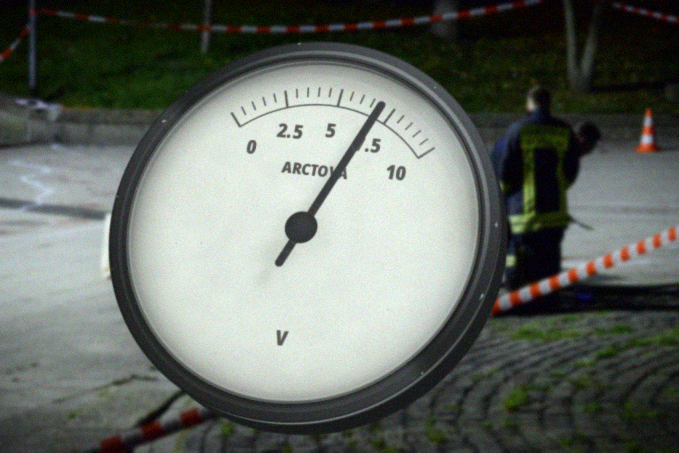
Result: 7V
